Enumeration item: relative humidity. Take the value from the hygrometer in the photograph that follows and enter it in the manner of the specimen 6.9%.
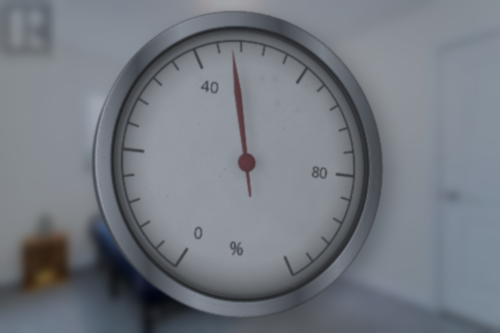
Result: 46%
